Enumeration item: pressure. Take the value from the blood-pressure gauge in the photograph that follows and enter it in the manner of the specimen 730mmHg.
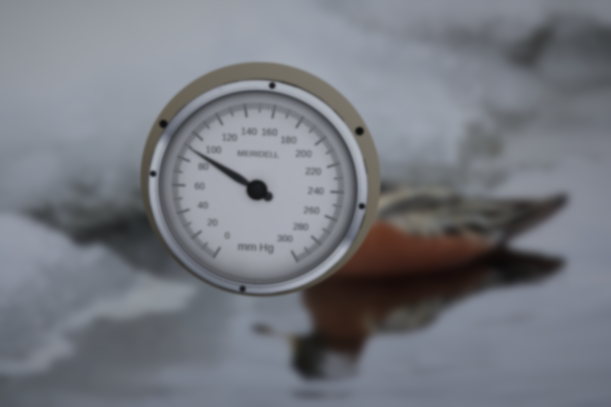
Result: 90mmHg
